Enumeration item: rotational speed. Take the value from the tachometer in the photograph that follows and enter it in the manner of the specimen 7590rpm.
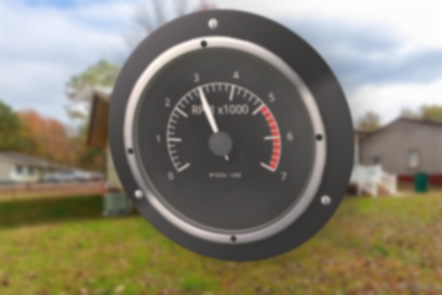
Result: 3000rpm
